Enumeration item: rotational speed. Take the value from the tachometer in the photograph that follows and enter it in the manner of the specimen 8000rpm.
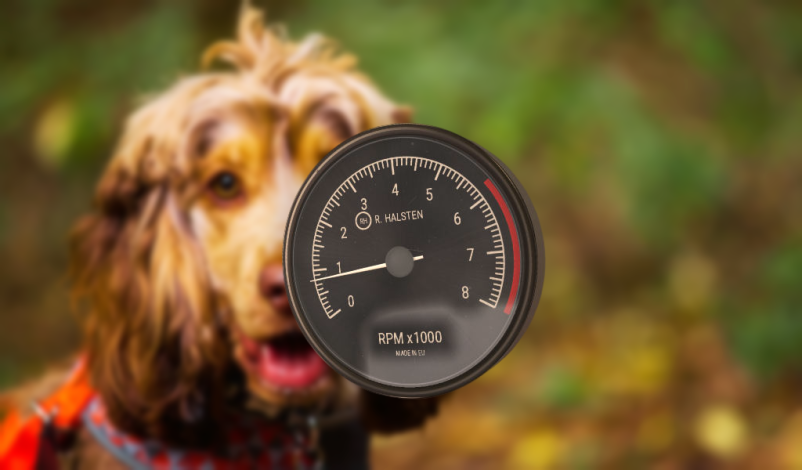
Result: 800rpm
